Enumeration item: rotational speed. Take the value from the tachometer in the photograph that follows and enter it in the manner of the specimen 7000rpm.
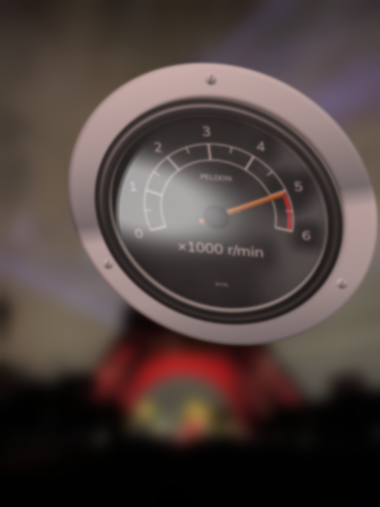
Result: 5000rpm
